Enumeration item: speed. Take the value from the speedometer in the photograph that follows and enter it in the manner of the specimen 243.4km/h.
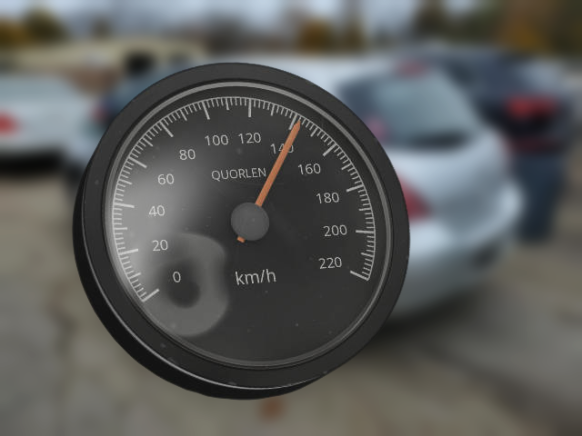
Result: 142km/h
